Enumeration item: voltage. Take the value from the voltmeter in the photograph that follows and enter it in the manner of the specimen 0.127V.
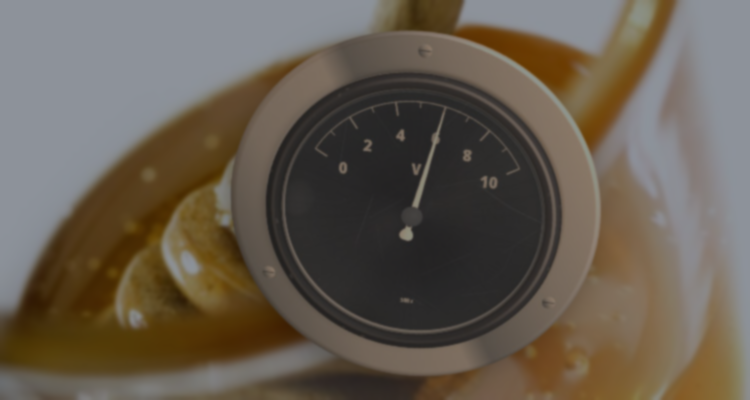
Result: 6V
